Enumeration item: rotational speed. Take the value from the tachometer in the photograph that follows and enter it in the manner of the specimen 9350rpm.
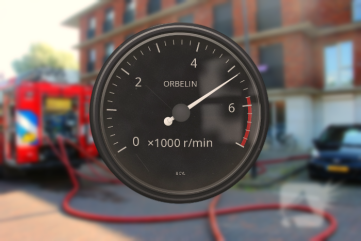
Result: 5200rpm
